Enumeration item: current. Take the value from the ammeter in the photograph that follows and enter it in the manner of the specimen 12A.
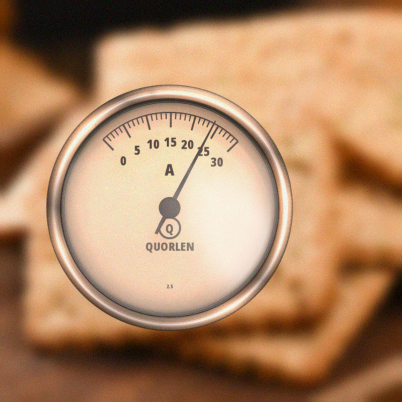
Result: 24A
